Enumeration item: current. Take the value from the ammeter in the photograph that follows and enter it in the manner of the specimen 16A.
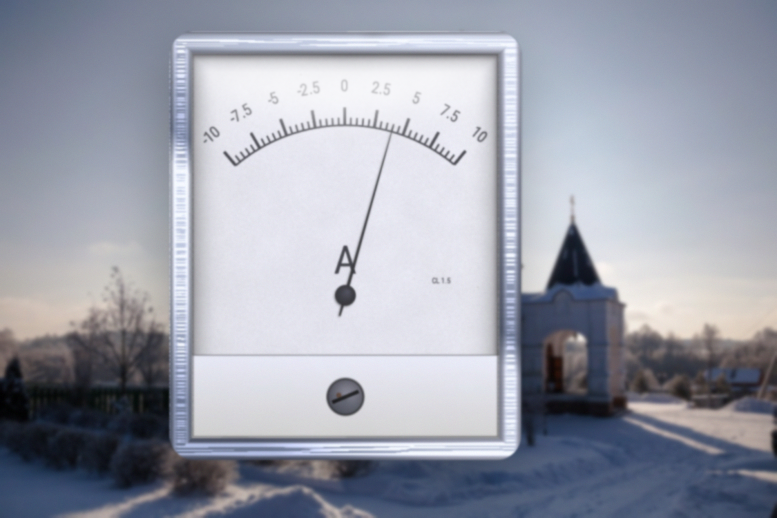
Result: 4A
